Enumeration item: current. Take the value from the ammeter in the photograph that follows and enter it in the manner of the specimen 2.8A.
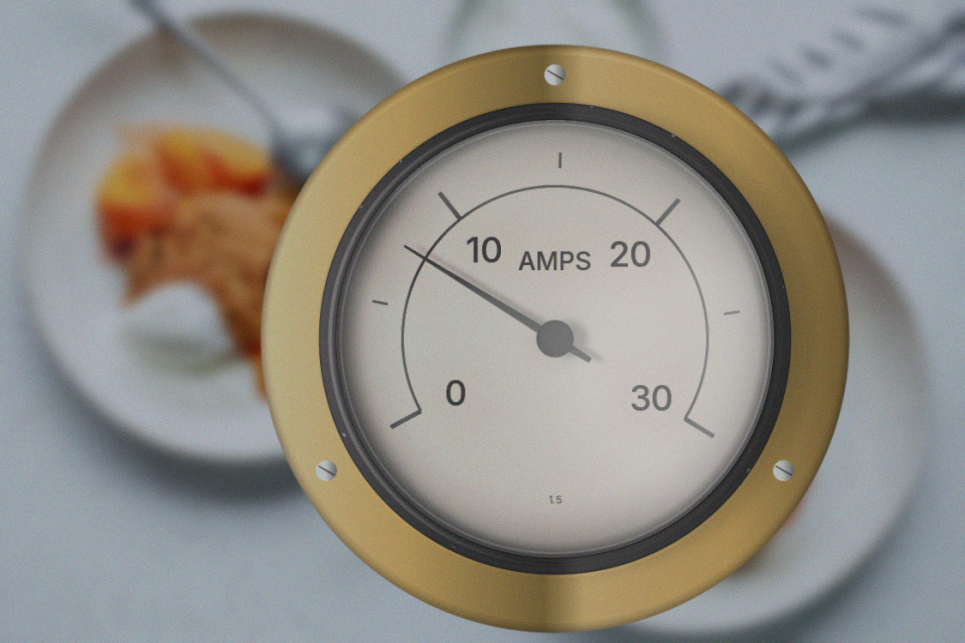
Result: 7.5A
